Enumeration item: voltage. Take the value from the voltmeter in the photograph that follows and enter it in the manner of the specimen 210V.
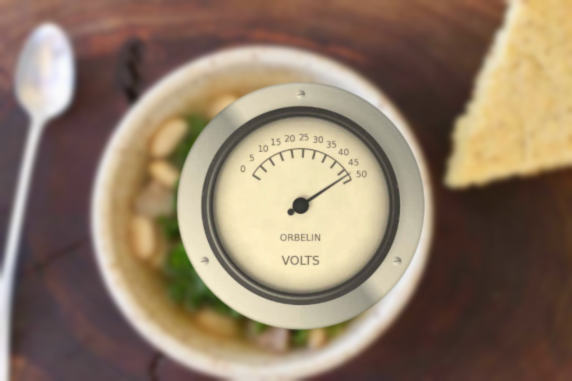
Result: 47.5V
